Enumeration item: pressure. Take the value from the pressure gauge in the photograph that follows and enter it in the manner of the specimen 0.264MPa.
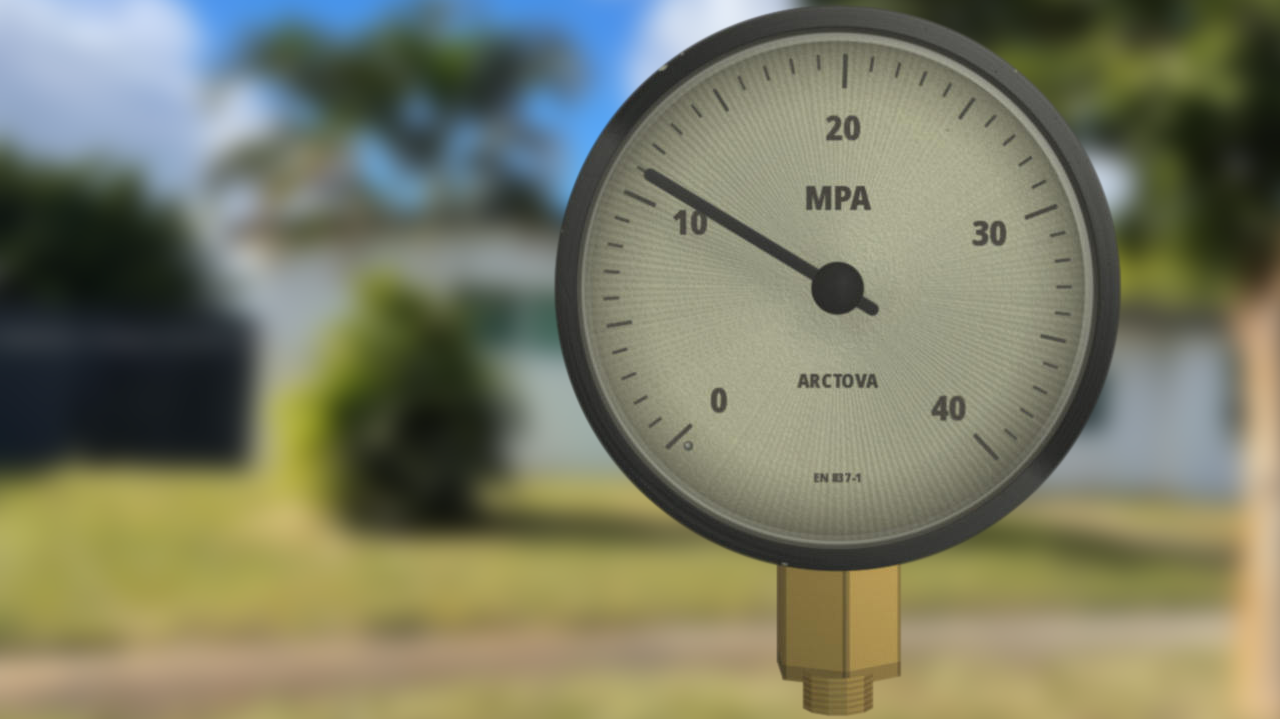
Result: 11MPa
